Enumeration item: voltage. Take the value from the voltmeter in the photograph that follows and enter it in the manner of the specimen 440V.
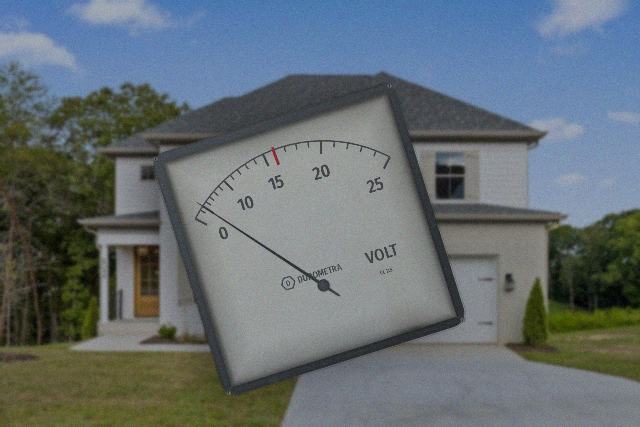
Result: 5V
